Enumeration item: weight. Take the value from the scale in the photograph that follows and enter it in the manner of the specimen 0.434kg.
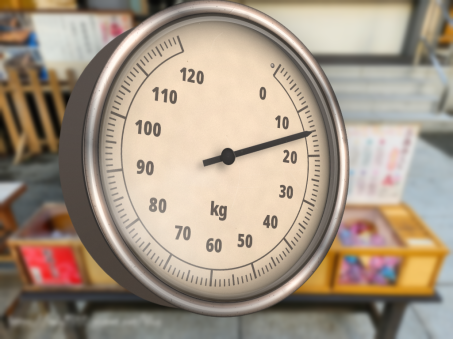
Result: 15kg
